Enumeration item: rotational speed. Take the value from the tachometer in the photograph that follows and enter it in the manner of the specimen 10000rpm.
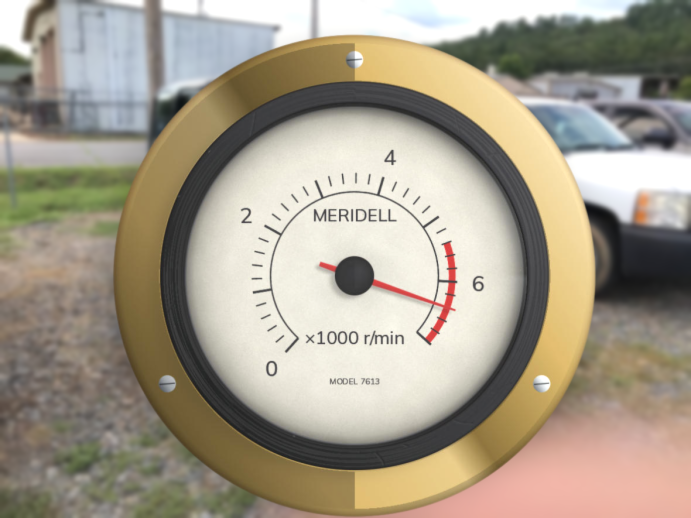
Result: 6400rpm
